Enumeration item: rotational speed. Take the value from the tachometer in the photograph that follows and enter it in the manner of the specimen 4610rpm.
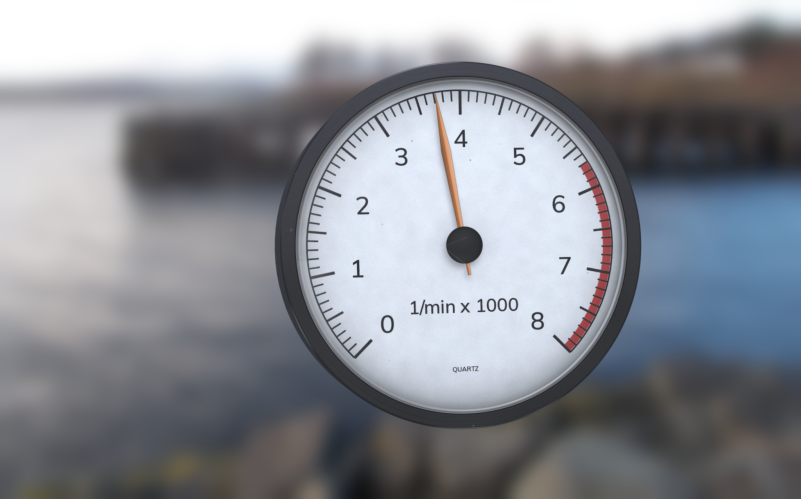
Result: 3700rpm
